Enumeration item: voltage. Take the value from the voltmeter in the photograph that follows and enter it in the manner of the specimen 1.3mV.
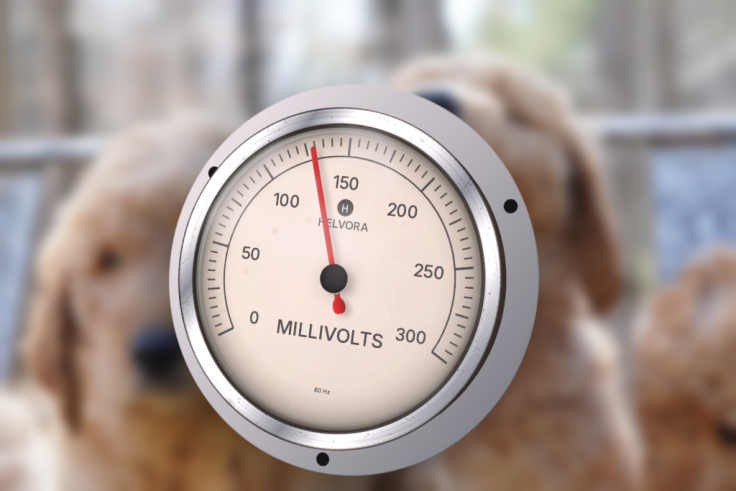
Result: 130mV
